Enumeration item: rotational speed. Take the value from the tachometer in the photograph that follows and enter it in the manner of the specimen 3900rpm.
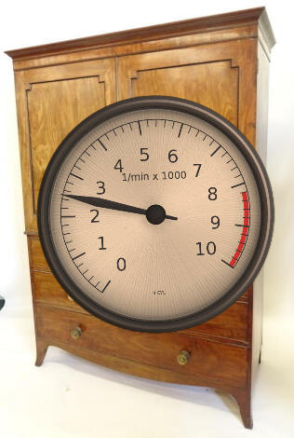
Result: 2500rpm
